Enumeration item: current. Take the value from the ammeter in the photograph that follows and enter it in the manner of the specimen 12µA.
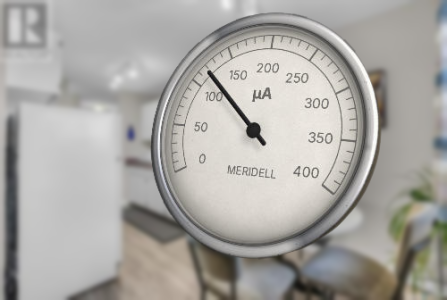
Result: 120µA
